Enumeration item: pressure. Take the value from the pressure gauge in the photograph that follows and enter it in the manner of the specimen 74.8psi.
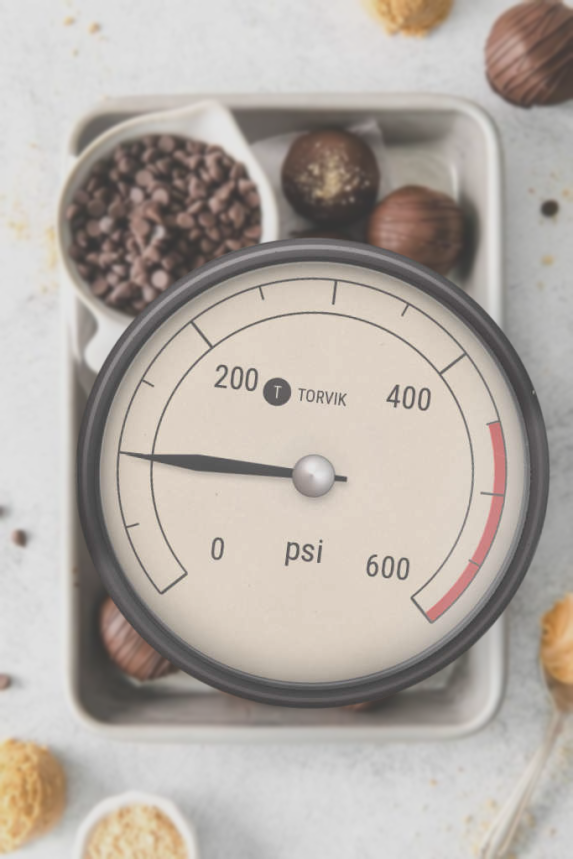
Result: 100psi
